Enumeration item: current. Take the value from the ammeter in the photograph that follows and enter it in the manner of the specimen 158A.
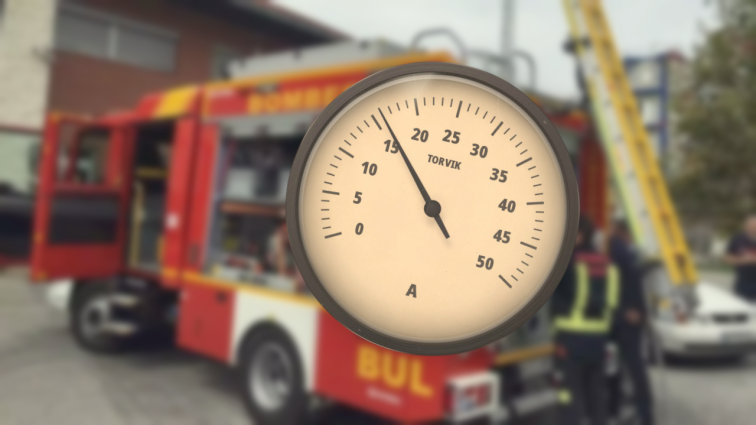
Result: 16A
